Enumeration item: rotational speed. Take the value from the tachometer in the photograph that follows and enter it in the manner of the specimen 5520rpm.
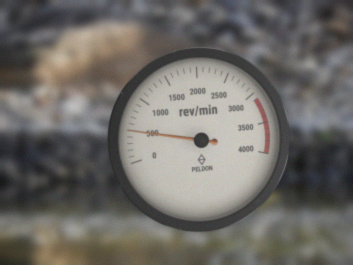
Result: 500rpm
